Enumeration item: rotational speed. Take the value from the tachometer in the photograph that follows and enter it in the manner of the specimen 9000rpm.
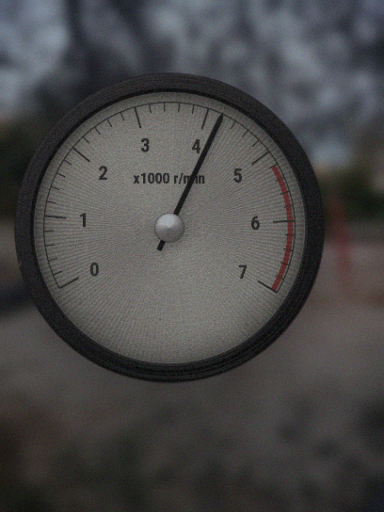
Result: 4200rpm
